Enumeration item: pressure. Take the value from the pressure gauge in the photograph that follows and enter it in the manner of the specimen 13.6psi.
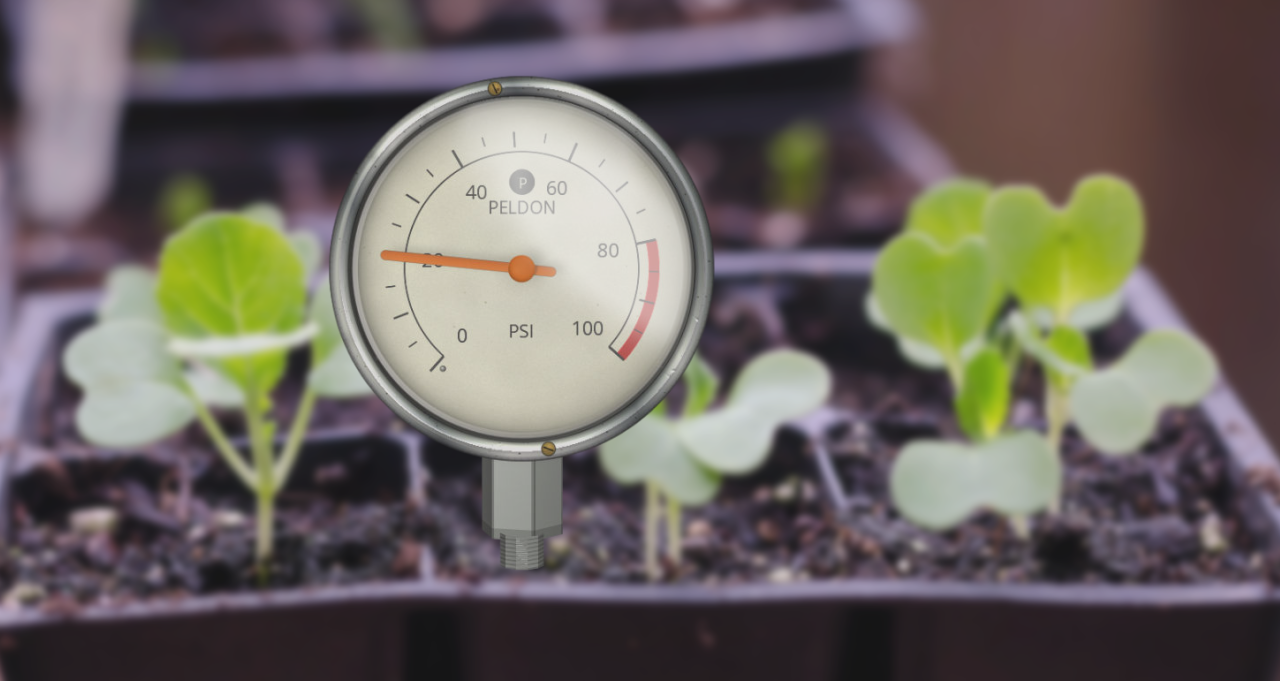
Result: 20psi
